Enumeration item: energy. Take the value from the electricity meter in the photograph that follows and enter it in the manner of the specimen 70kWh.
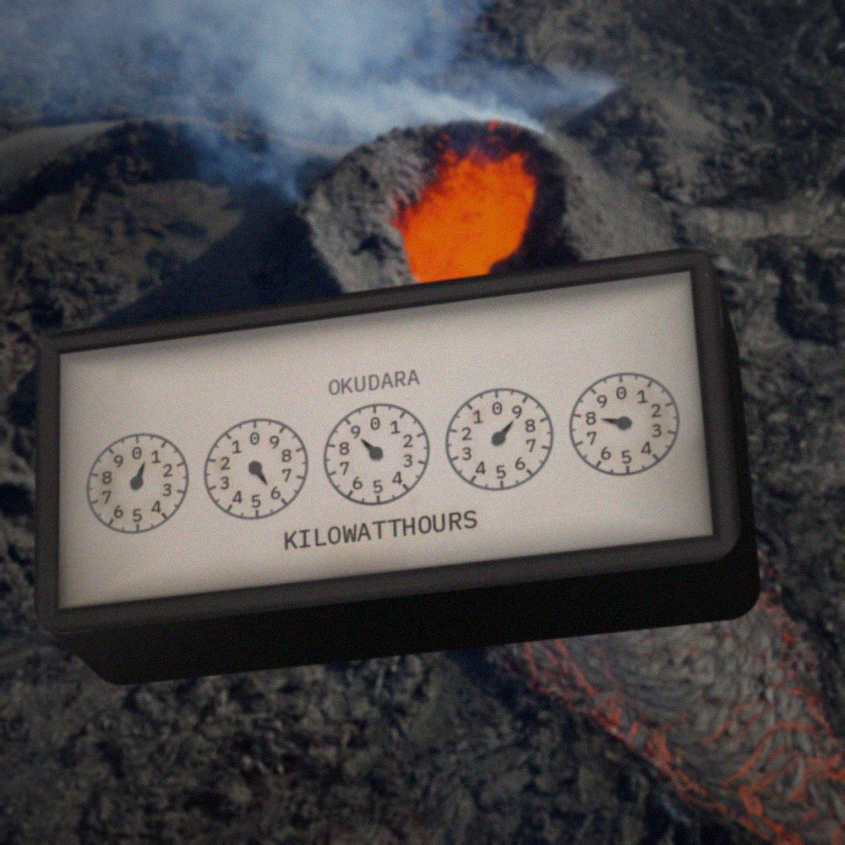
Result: 5888kWh
